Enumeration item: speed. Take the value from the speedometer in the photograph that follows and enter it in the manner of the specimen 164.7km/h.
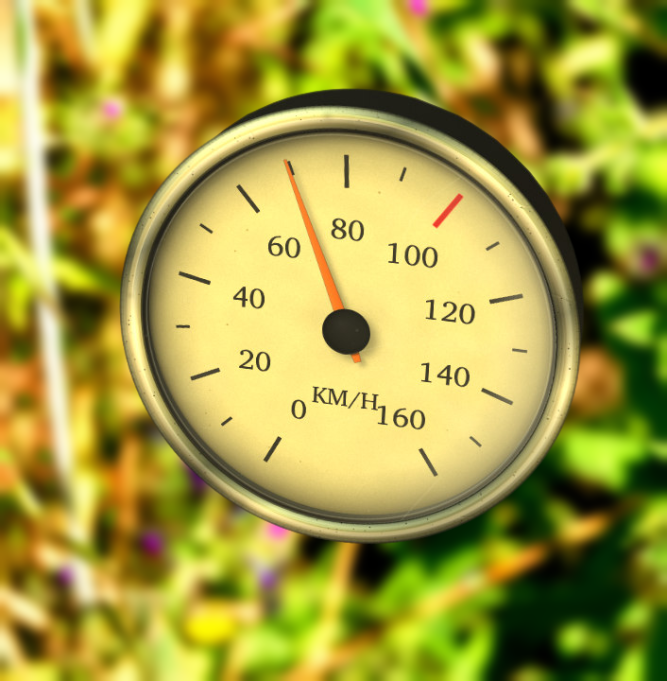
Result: 70km/h
